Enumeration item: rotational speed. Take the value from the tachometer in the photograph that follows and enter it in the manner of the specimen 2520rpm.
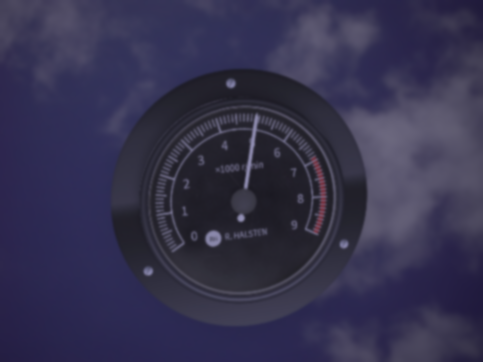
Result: 5000rpm
